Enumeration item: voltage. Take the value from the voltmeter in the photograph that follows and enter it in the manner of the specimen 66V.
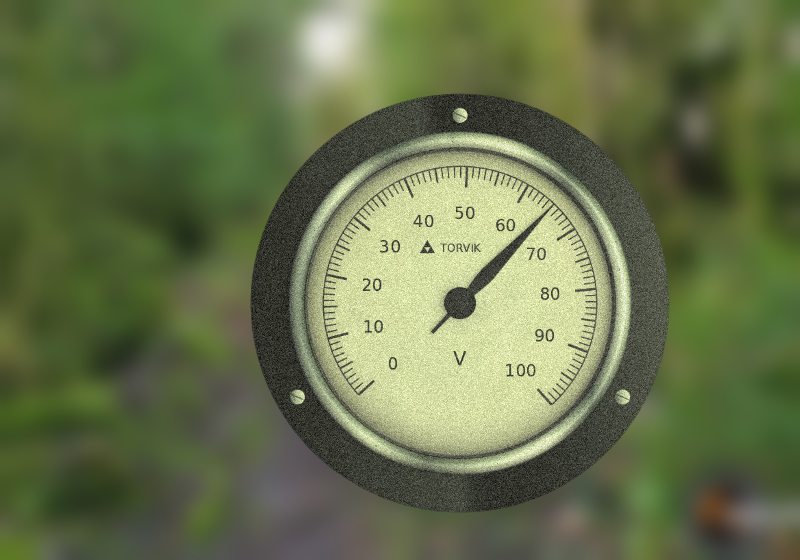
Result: 65V
